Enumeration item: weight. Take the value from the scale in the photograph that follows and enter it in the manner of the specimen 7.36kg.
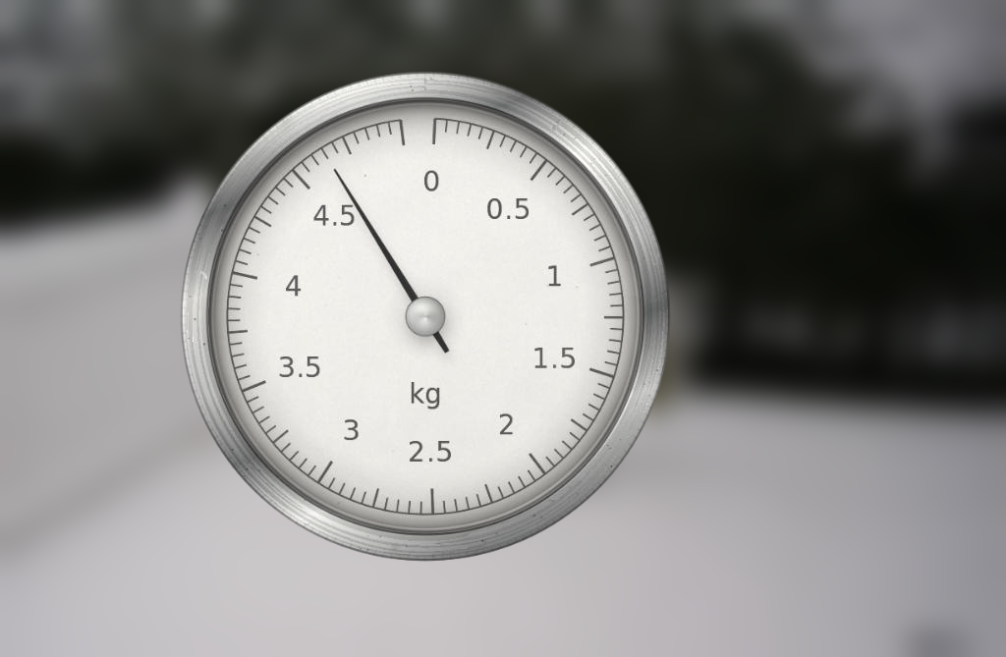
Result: 4.65kg
